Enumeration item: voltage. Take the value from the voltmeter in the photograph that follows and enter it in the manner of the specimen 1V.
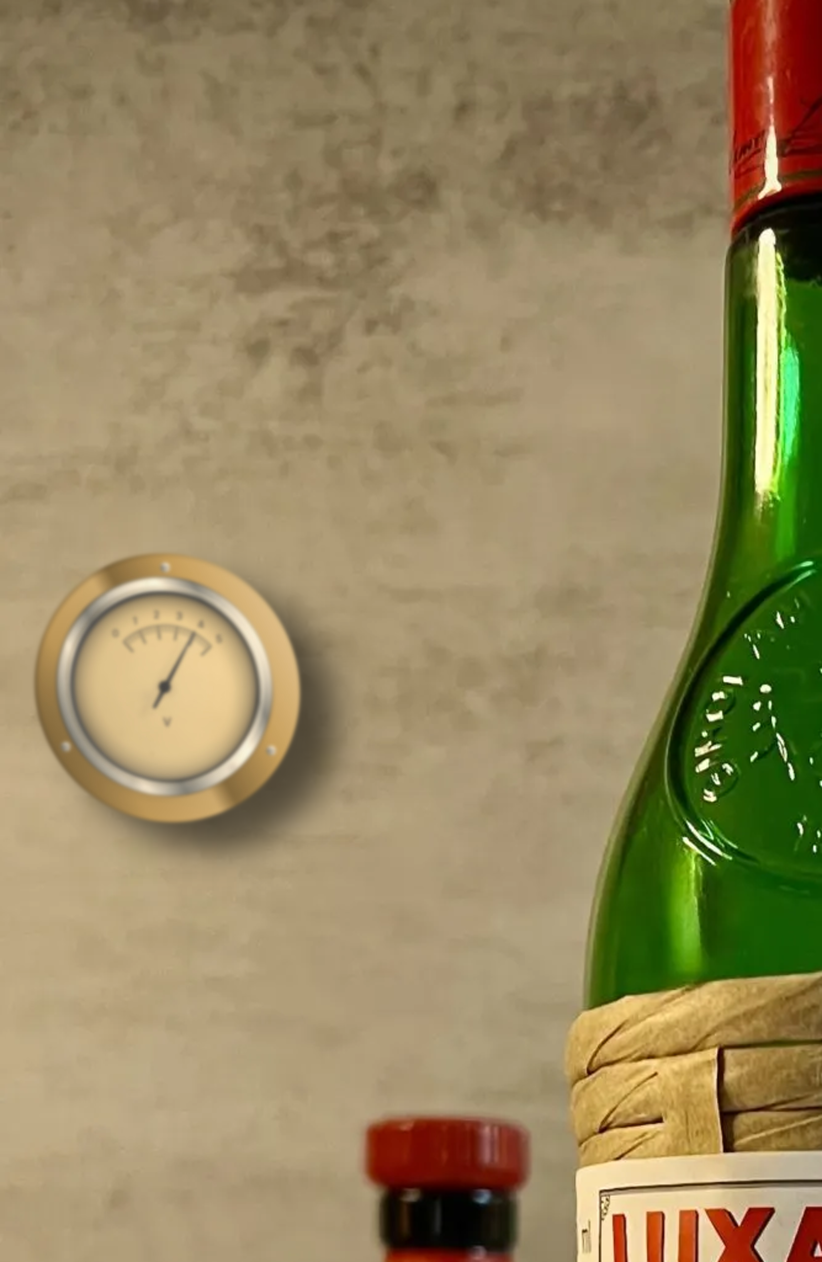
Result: 4V
